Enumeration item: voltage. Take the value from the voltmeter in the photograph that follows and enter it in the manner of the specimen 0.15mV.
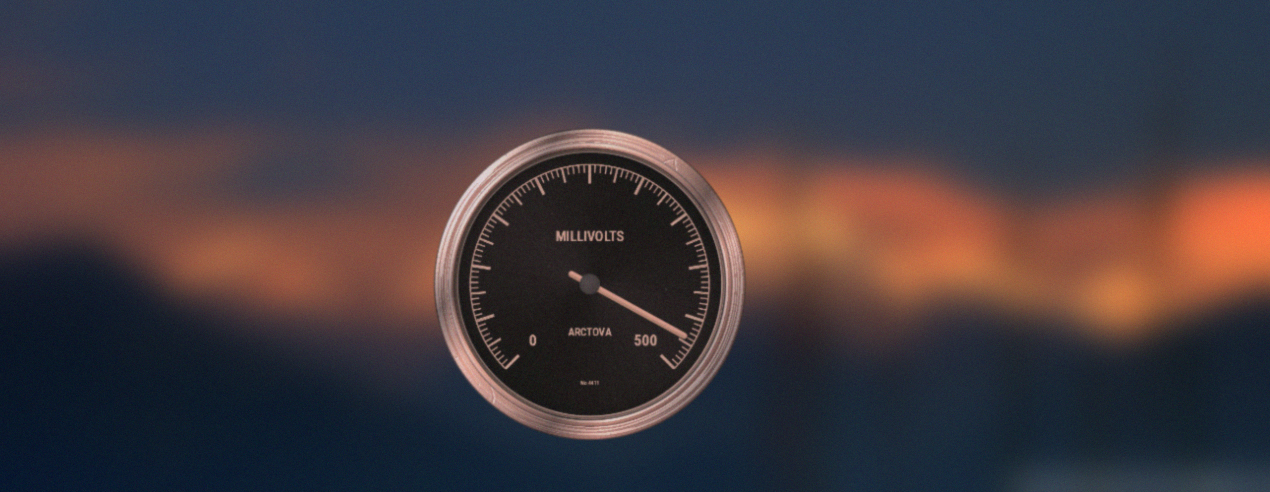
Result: 470mV
